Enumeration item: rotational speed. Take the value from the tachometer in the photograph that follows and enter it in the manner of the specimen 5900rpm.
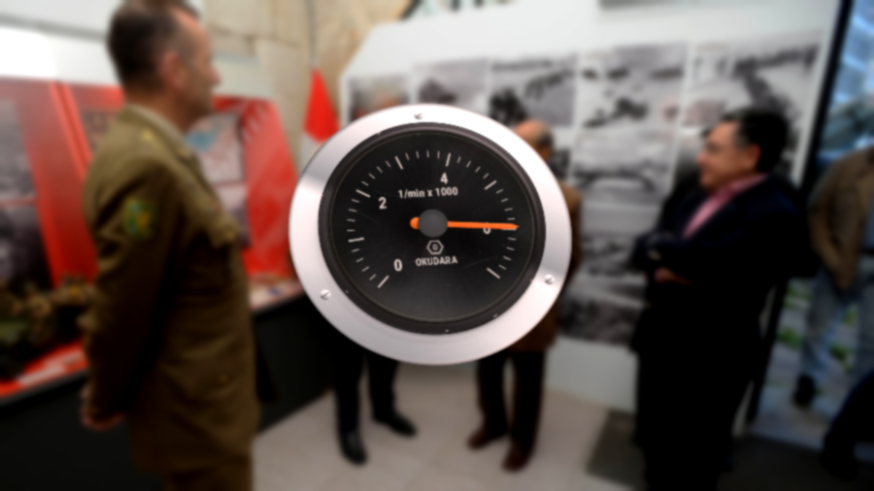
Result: 6000rpm
